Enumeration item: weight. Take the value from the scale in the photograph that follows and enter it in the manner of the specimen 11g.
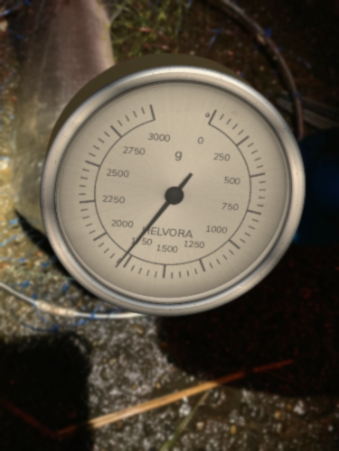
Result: 1800g
